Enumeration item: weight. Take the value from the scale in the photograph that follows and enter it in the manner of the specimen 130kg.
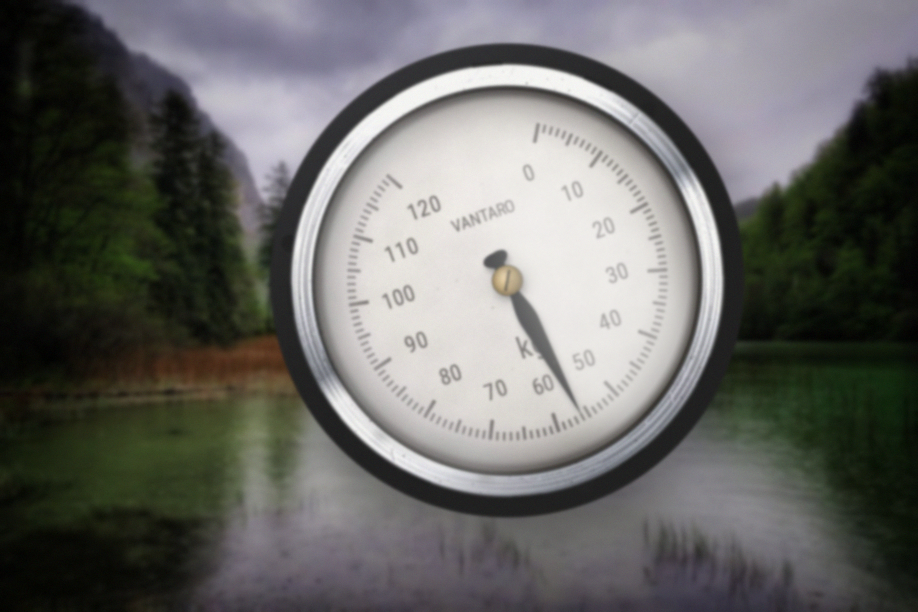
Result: 56kg
